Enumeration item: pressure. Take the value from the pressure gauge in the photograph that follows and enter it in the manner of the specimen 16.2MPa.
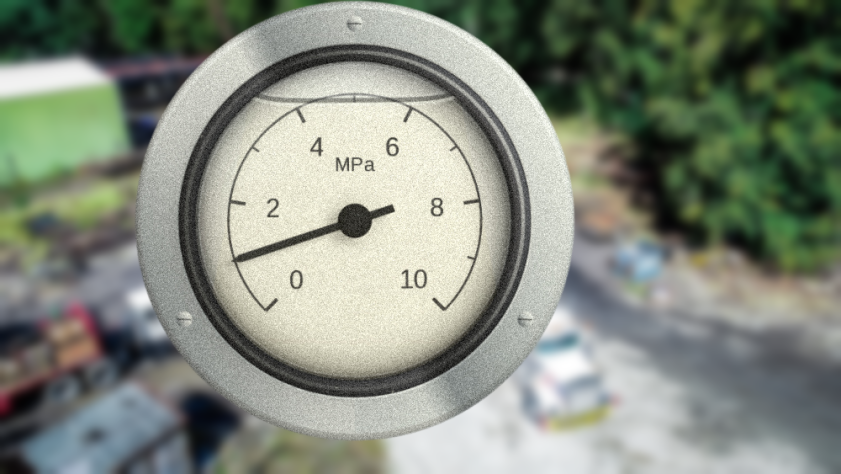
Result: 1MPa
